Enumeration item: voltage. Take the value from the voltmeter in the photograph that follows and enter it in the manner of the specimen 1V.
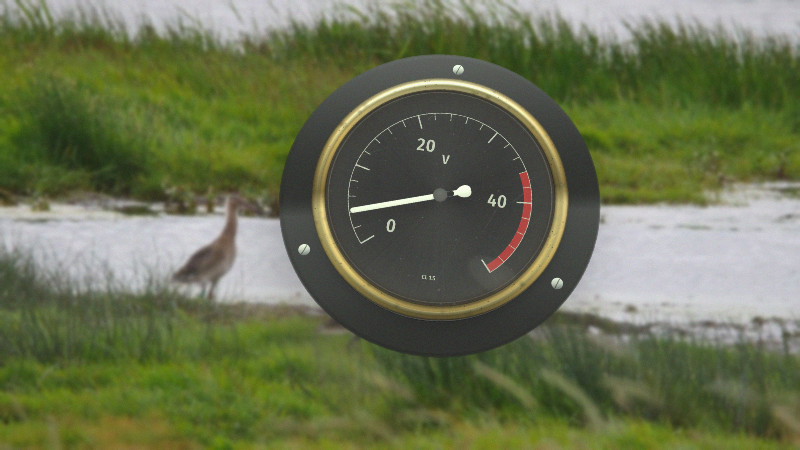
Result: 4V
